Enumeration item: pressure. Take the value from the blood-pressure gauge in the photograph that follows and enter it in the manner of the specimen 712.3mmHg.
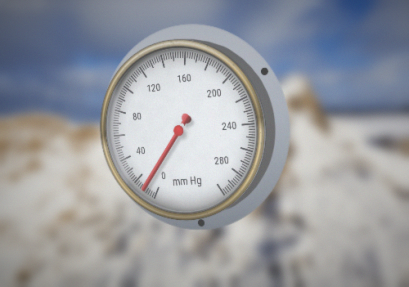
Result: 10mmHg
